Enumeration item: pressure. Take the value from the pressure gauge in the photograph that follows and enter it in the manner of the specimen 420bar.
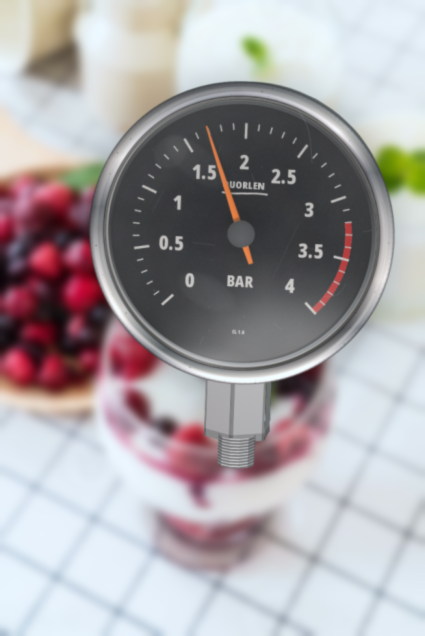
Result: 1.7bar
